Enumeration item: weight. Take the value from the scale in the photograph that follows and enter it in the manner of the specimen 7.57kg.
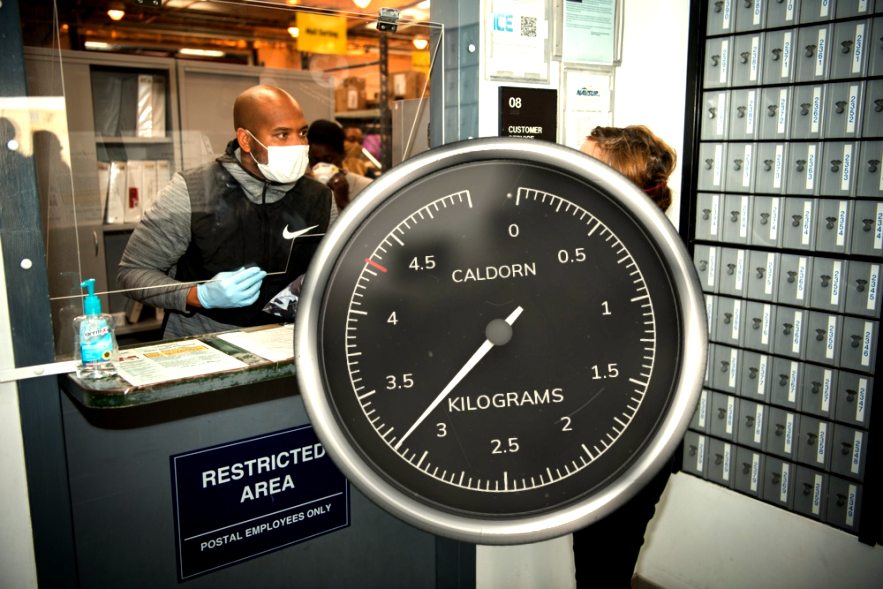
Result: 3.15kg
